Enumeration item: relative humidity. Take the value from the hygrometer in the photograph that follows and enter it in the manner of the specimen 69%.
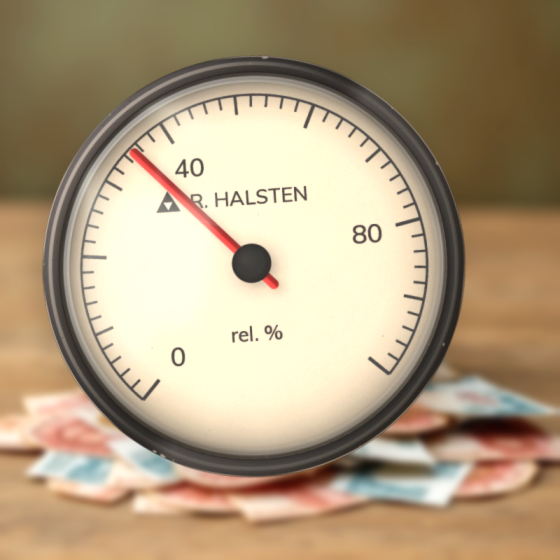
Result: 35%
